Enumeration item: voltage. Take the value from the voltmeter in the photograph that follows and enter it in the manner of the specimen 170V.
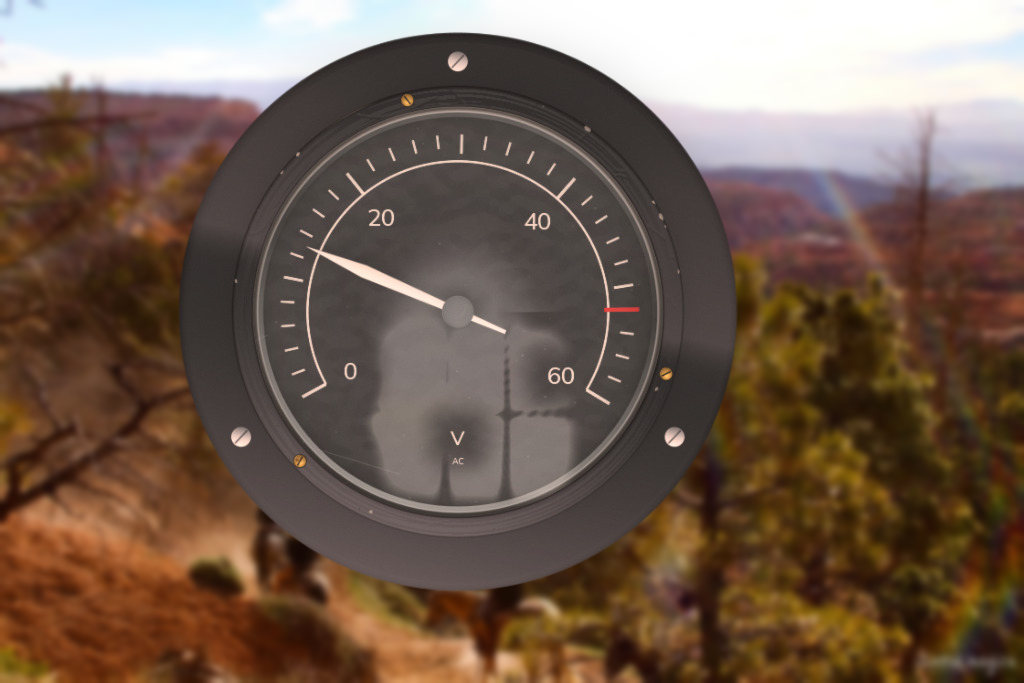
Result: 13V
